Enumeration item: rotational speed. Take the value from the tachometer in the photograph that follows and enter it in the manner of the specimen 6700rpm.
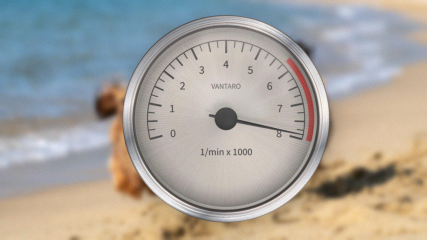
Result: 7875rpm
